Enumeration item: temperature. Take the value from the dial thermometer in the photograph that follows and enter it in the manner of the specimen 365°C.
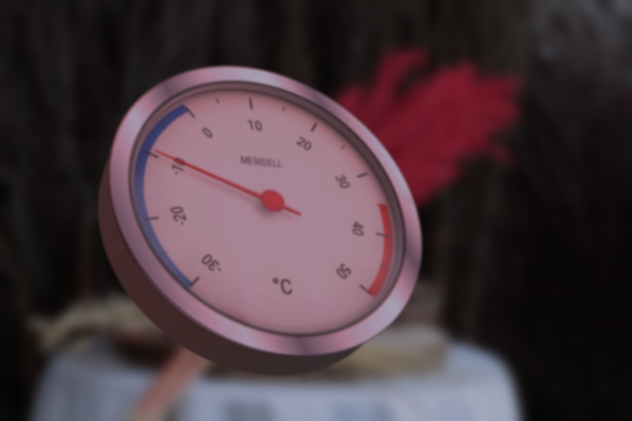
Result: -10°C
